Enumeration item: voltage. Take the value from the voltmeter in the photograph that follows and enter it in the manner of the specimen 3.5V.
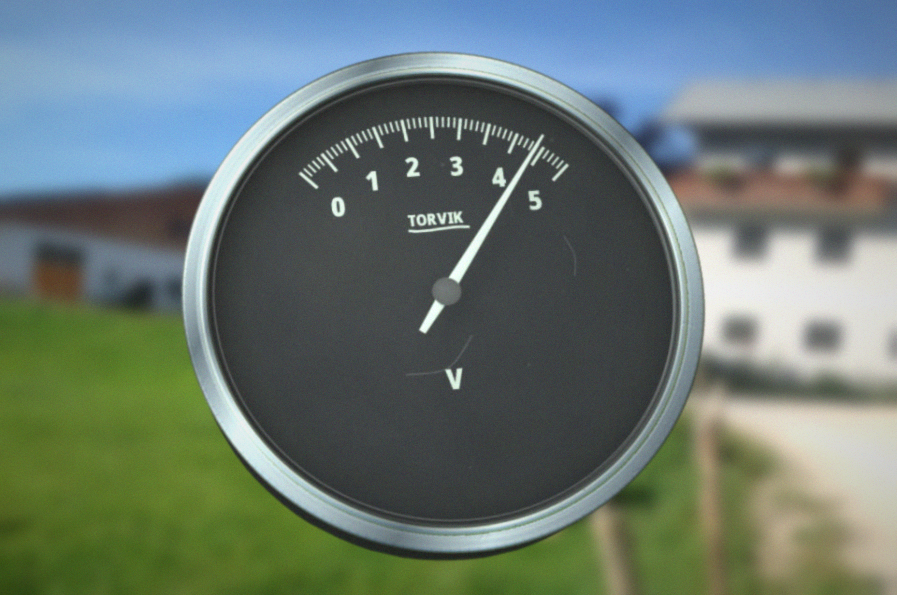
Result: 4.4V
